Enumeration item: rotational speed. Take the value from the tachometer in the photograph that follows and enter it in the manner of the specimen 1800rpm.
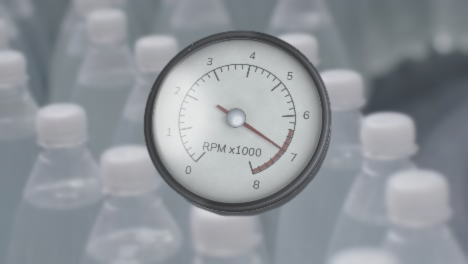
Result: 7000rpm
